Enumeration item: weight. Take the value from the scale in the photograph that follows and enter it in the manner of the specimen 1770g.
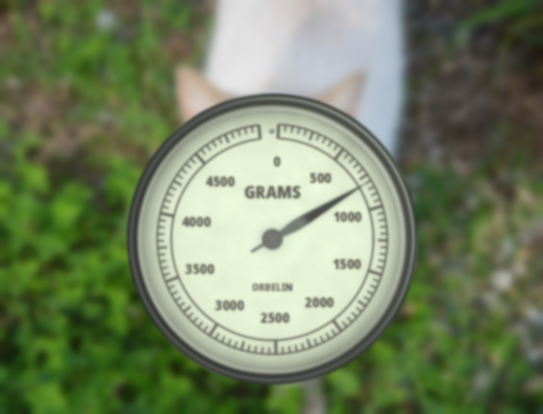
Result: 800g
